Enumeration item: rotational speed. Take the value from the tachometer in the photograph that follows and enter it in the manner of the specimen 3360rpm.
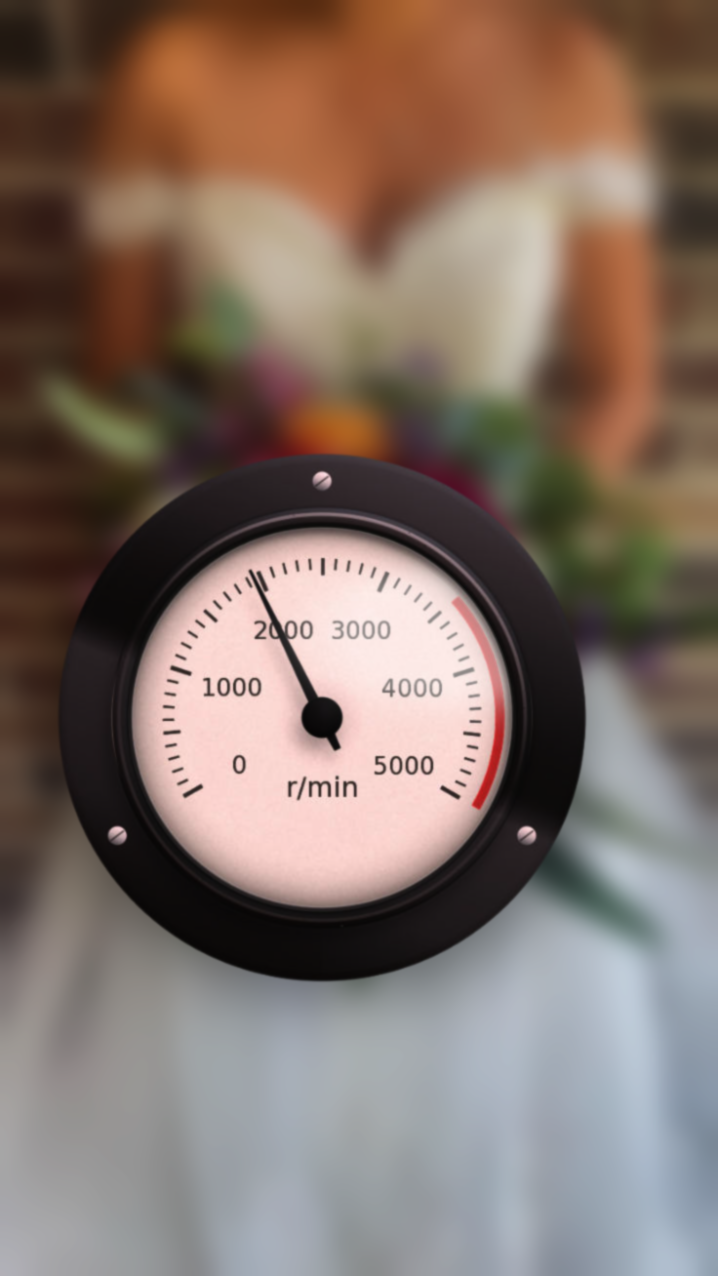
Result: 1950rpm
